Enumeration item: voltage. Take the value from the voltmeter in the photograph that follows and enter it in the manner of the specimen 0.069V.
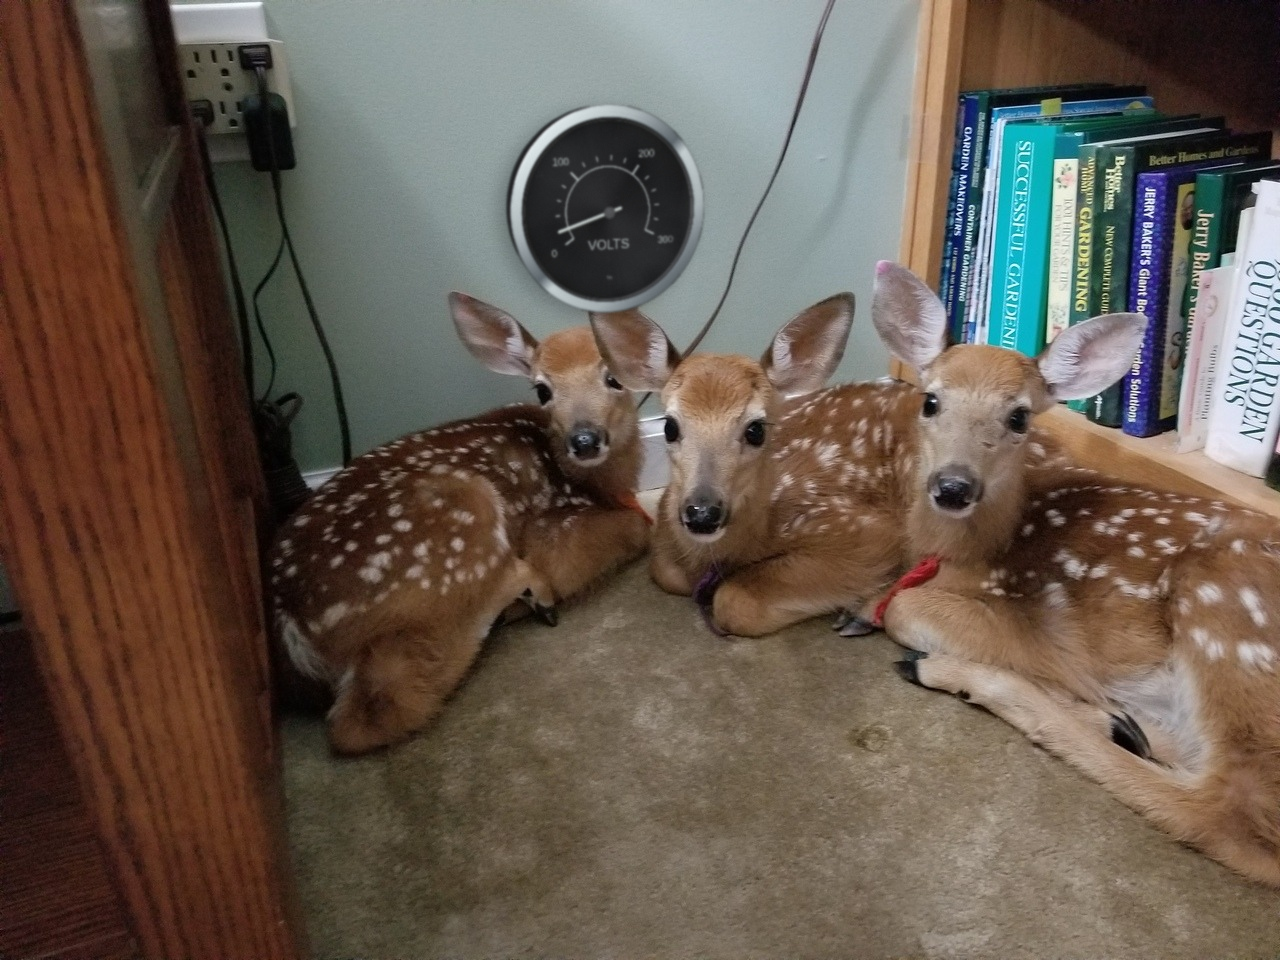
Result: 20V
